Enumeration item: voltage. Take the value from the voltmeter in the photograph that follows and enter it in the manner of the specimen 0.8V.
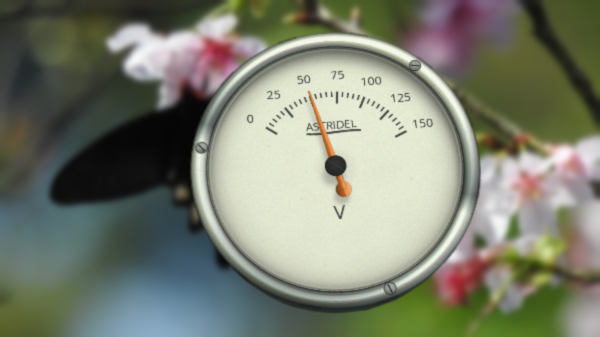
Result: 50V
